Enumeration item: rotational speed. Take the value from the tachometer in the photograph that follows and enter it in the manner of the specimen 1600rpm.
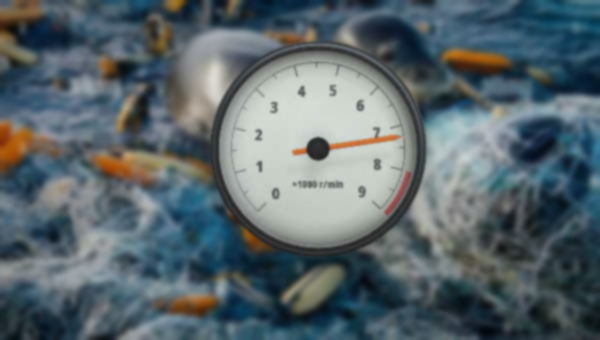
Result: 7250rpm
